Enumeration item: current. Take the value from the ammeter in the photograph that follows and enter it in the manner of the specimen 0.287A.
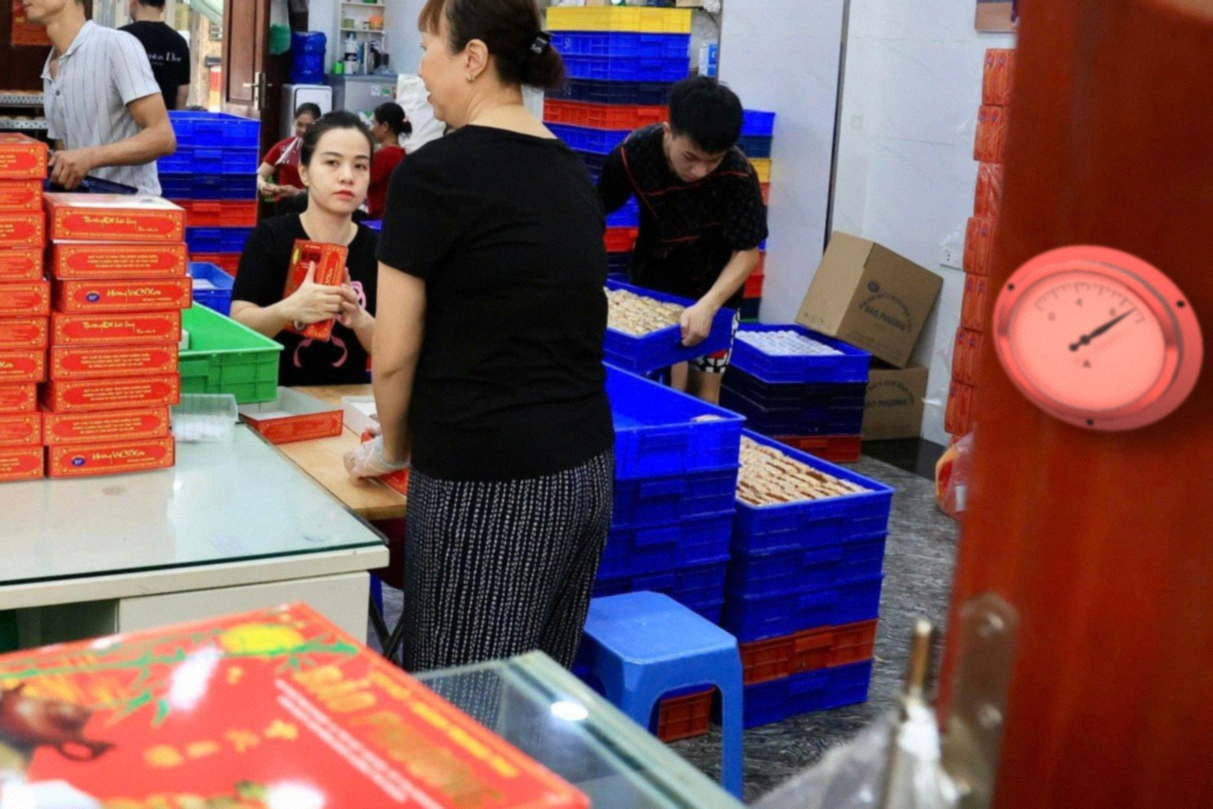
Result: 9A
